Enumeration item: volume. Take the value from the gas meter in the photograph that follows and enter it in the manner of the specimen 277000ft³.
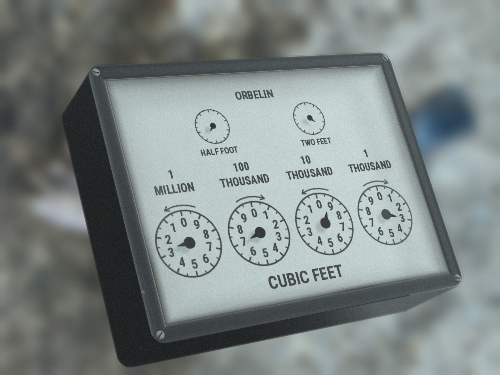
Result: 269300ft³
